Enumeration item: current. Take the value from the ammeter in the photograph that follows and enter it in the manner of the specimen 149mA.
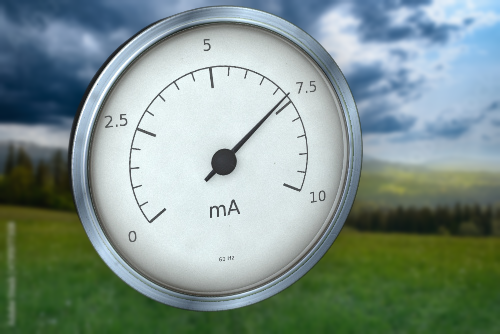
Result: 7.25mA
